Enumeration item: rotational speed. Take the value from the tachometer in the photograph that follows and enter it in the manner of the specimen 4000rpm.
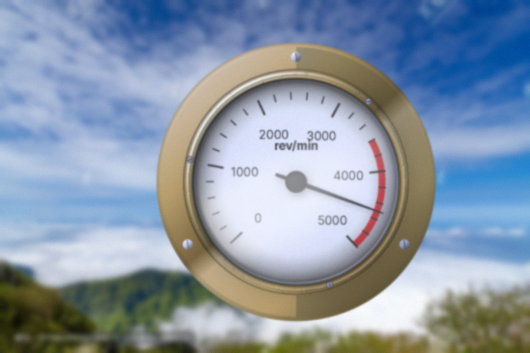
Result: 4500rpm
